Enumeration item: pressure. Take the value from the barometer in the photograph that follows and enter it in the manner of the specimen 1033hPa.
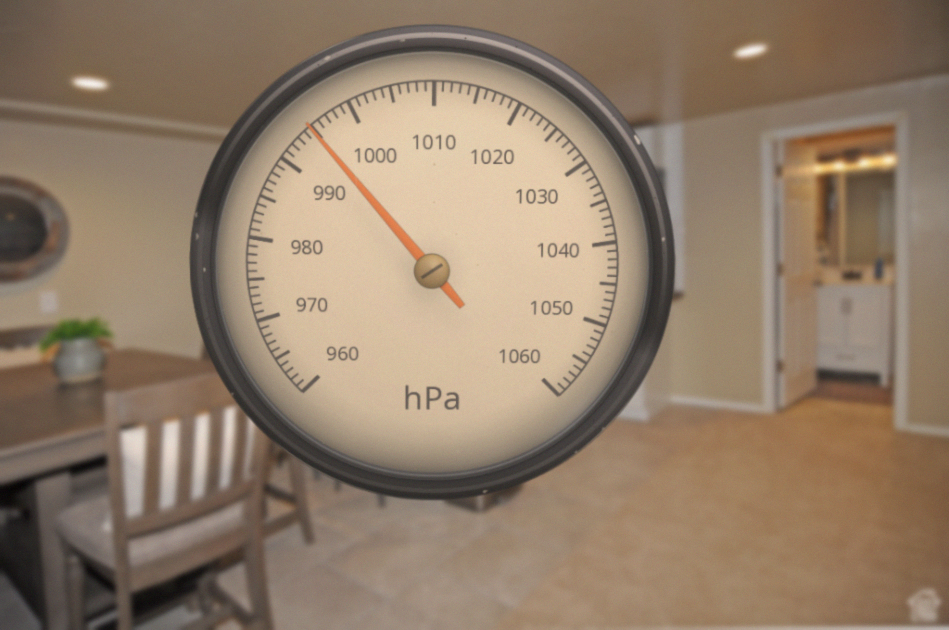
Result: 995hPa
